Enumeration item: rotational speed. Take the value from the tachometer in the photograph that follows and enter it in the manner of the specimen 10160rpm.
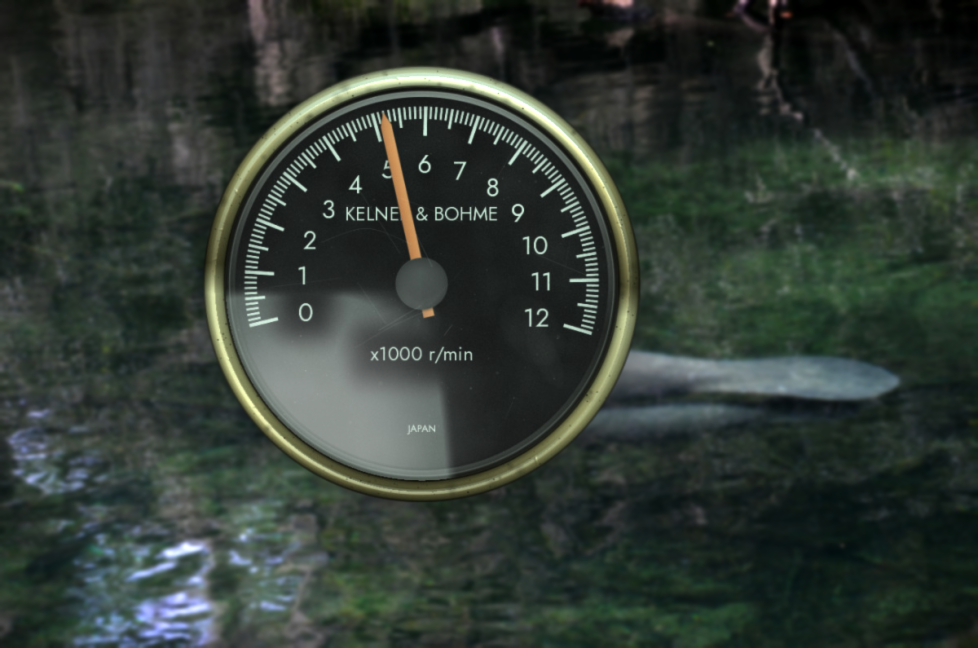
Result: 5200rpm
